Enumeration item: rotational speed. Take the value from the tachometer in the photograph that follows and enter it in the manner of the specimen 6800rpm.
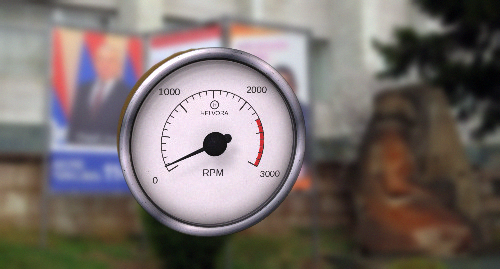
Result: 100rpm
